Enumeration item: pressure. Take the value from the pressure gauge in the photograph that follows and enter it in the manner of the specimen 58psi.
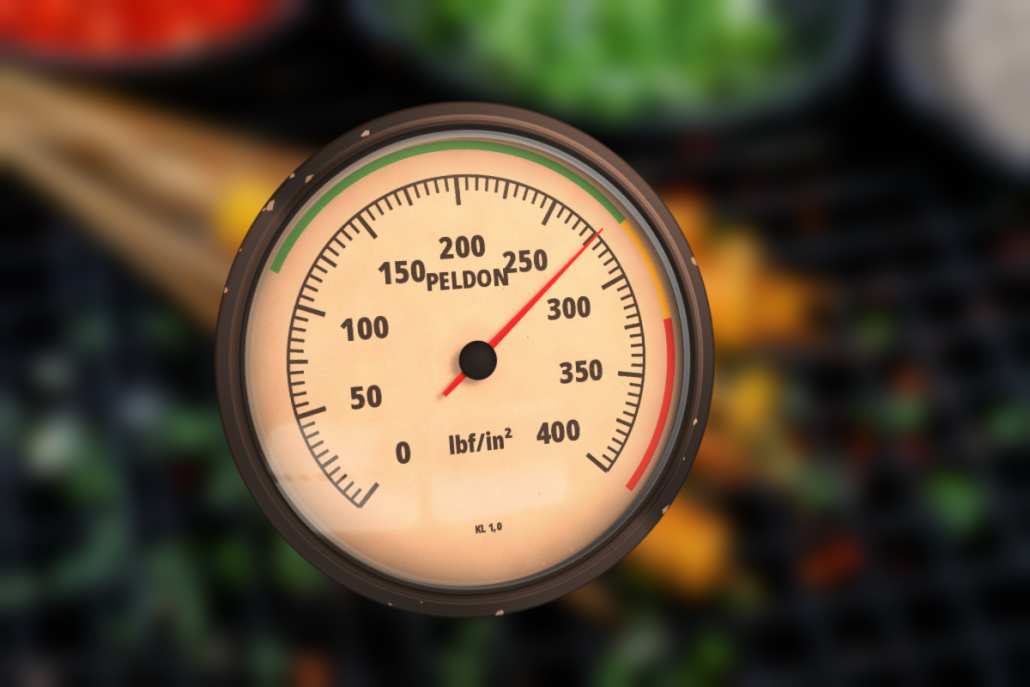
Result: 275psi
